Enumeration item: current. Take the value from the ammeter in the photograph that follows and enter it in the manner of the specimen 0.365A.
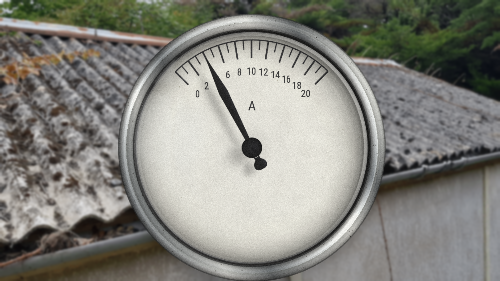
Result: 4A
